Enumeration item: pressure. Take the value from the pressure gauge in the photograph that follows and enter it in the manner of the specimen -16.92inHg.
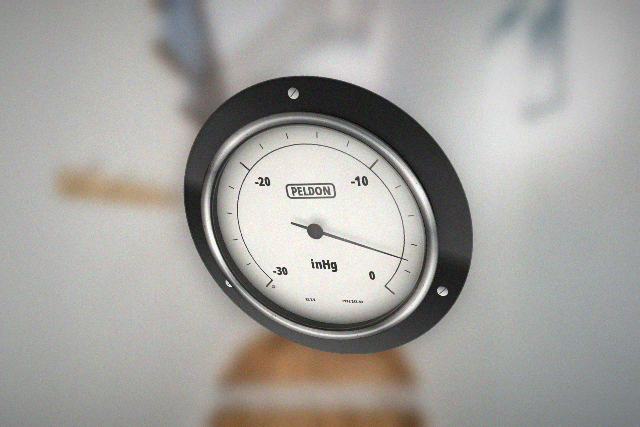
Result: -3inHg
